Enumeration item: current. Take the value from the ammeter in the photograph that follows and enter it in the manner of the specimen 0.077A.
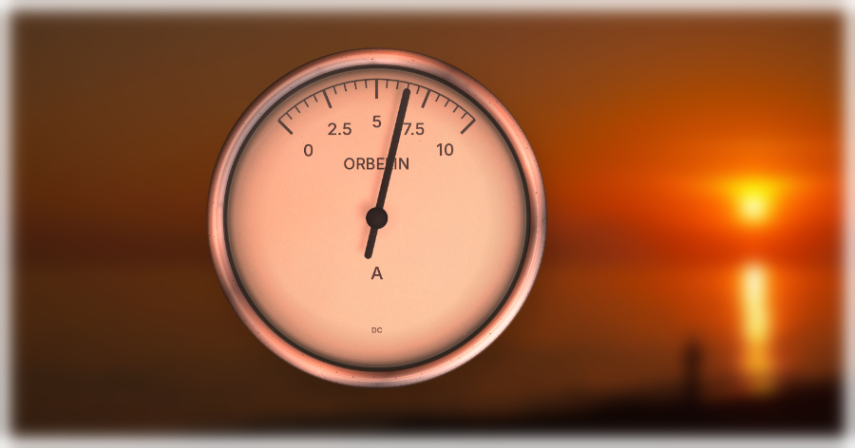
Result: 6.5A
